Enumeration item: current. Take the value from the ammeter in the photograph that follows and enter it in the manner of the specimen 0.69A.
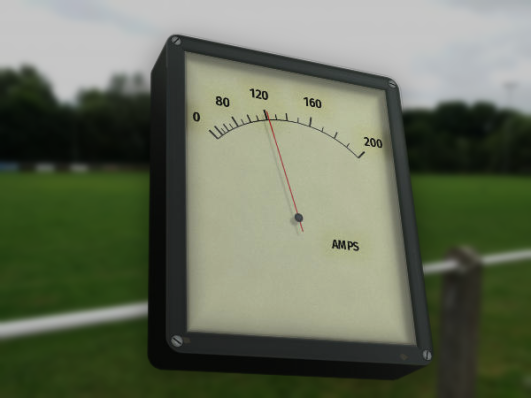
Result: 120A
